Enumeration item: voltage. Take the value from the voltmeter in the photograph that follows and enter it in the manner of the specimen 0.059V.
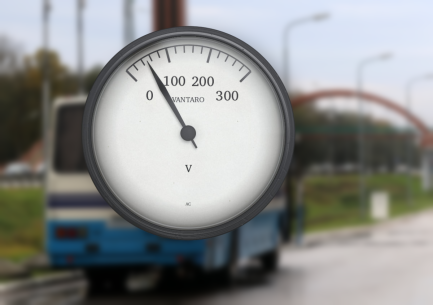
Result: 50V
